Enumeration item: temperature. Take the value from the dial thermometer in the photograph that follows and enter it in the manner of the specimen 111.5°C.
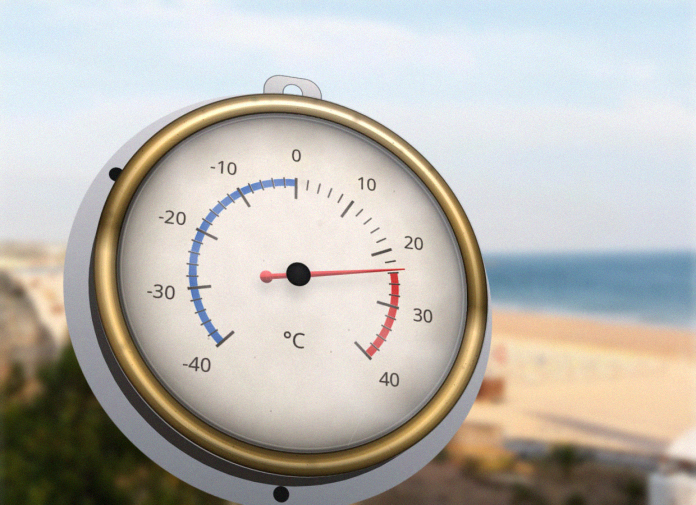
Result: 24°C
